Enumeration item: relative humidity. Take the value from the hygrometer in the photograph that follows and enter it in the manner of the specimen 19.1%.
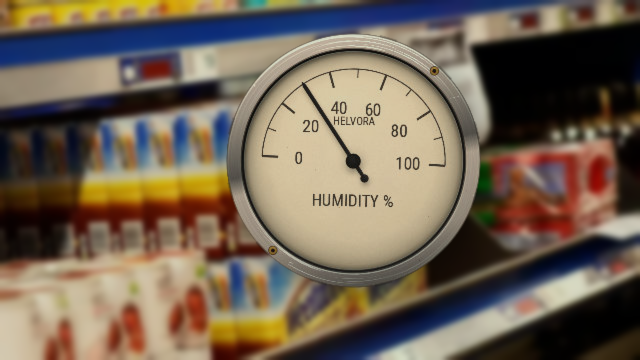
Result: 30%
